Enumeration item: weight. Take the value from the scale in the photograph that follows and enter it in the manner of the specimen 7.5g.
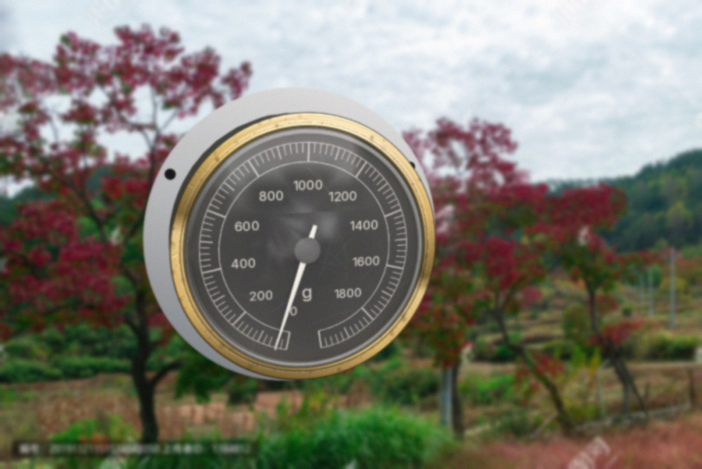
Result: 40g
